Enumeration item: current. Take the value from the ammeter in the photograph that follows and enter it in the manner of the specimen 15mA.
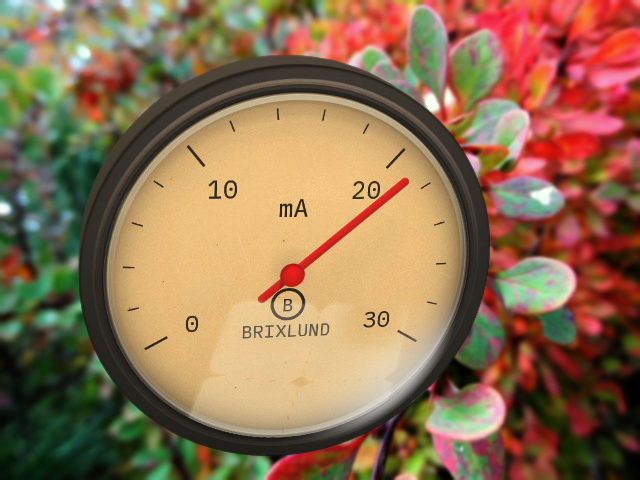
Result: 21mA
